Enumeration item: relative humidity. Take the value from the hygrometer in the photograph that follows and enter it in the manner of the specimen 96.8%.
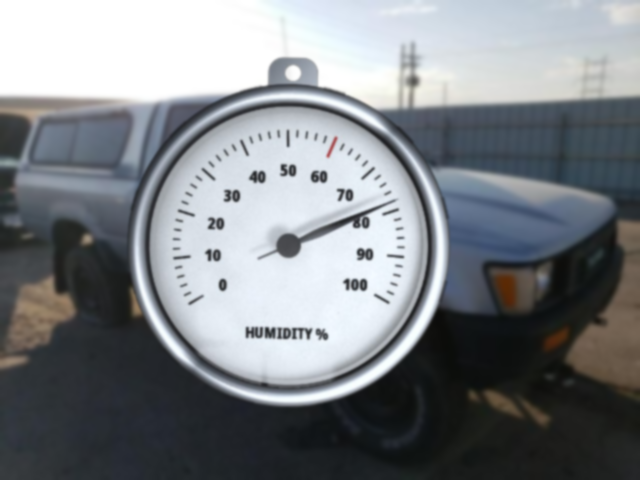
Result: 78%
